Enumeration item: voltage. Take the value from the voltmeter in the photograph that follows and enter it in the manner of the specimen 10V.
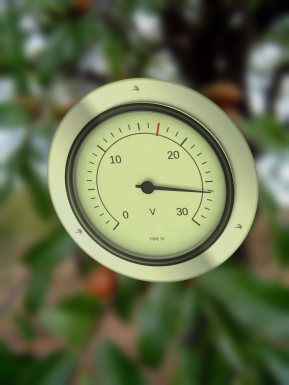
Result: 26V
